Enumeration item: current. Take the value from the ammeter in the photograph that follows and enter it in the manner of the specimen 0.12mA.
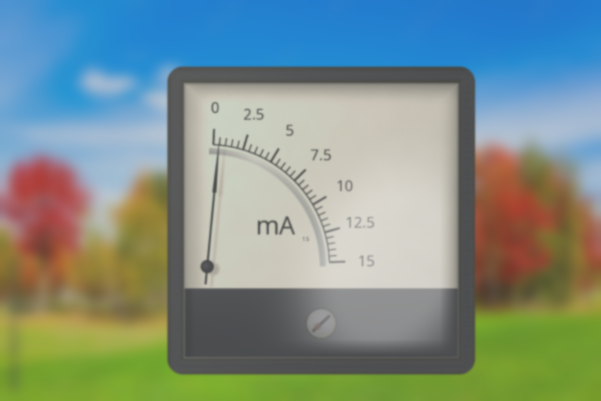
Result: 0.5mA
